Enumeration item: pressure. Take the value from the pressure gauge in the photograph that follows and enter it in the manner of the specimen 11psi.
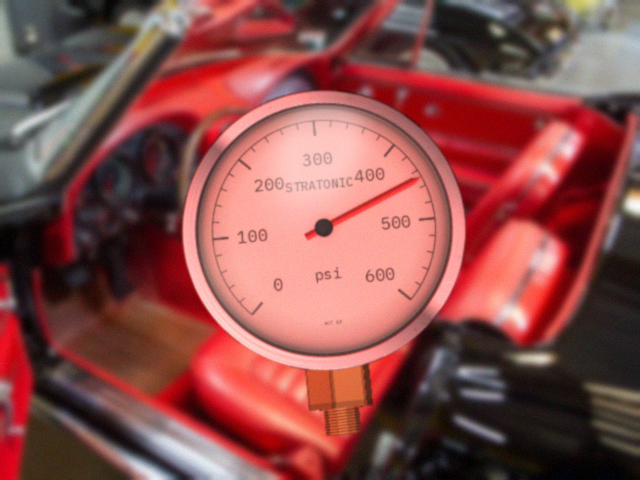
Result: 450psi
